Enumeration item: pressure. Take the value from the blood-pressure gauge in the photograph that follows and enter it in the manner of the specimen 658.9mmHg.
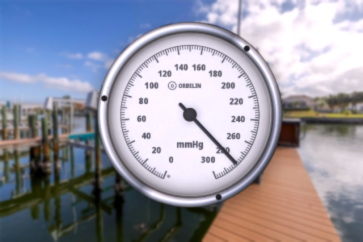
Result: 280mmHg
